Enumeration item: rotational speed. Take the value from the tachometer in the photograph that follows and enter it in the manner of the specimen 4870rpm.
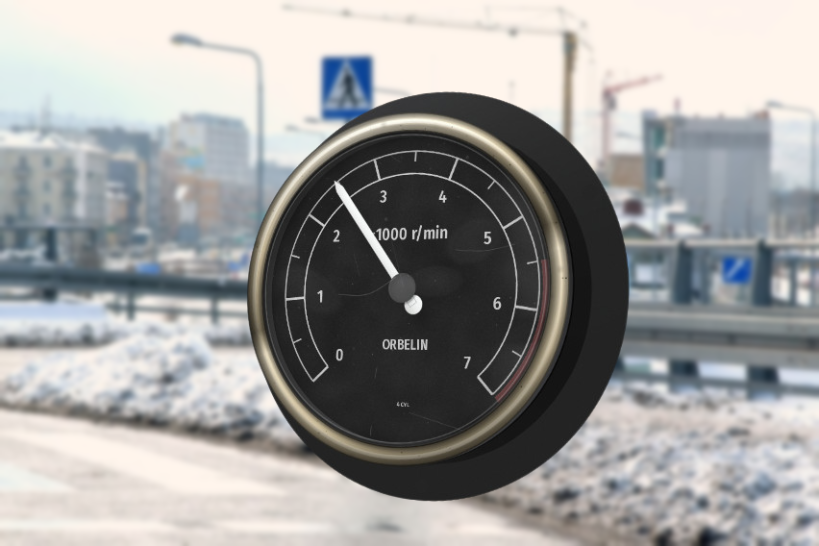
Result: 2500rpm
